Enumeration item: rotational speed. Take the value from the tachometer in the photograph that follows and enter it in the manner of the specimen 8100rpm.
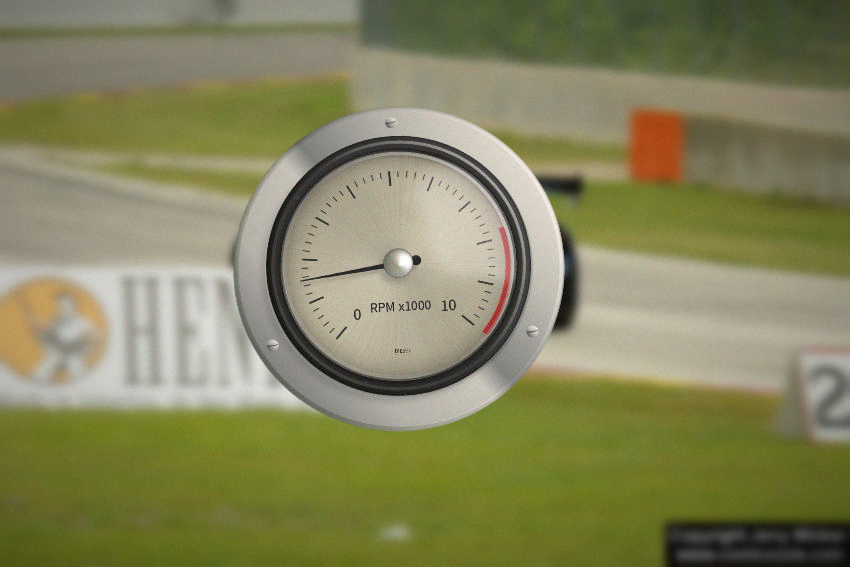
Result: 1500rpm
